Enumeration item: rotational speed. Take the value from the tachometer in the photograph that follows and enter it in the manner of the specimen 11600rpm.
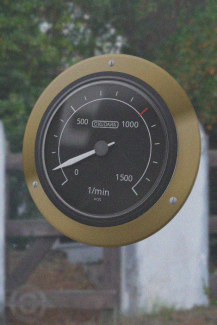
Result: 100rpm
